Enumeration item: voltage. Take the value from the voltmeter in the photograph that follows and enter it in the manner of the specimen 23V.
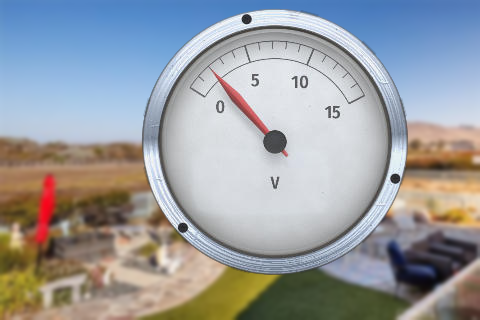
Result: 2V
